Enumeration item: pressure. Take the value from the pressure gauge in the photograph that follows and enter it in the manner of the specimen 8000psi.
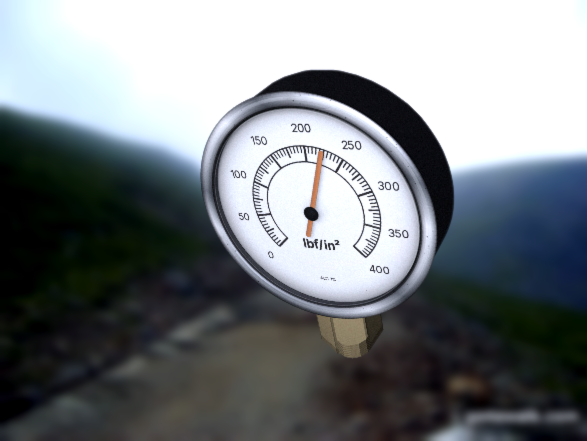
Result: 225psi
